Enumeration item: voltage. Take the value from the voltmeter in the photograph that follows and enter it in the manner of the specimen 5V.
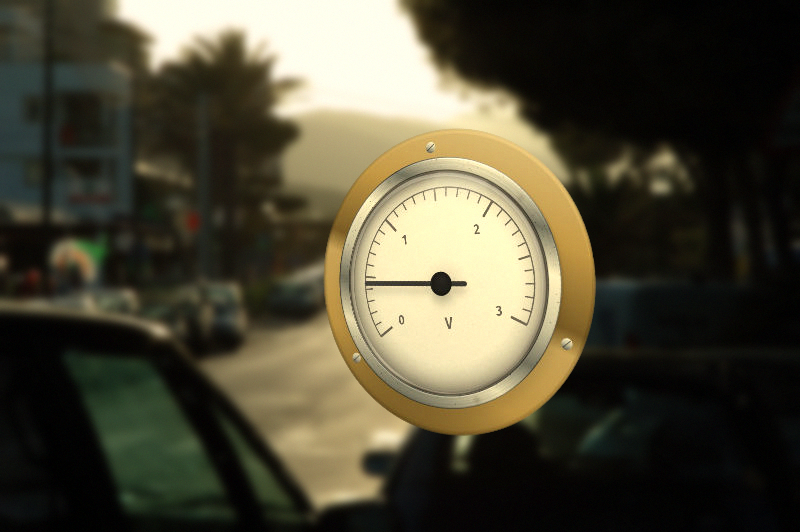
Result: 0.45V
